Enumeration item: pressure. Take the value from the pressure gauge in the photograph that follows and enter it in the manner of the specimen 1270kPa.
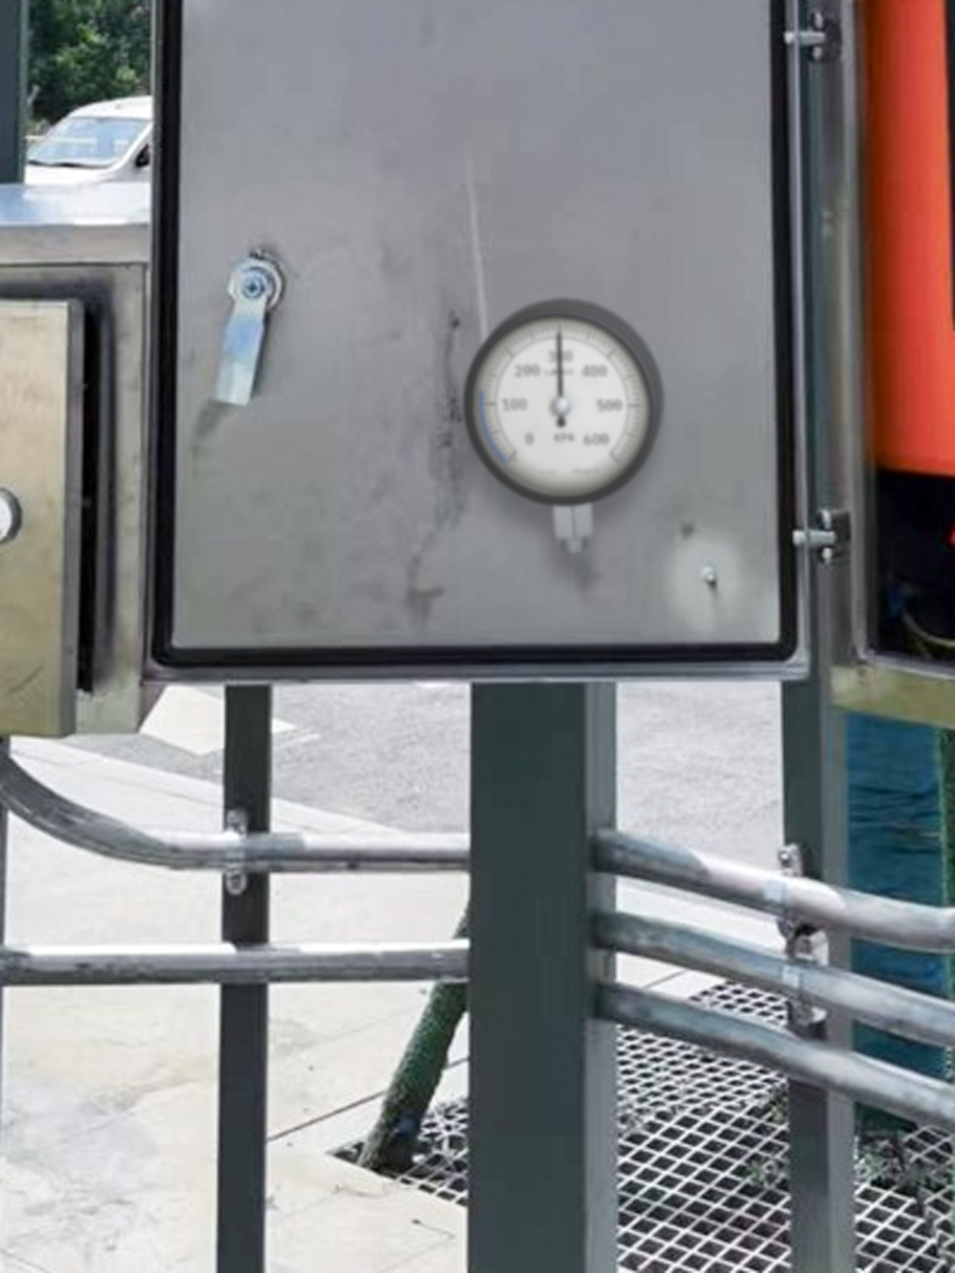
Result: 300kPa
